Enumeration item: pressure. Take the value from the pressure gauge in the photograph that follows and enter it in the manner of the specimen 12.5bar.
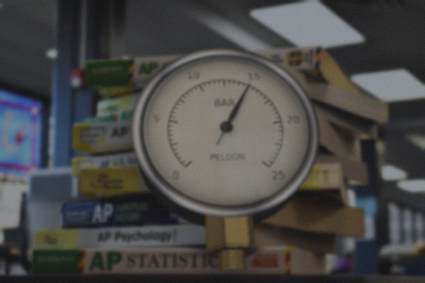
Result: 15bar
